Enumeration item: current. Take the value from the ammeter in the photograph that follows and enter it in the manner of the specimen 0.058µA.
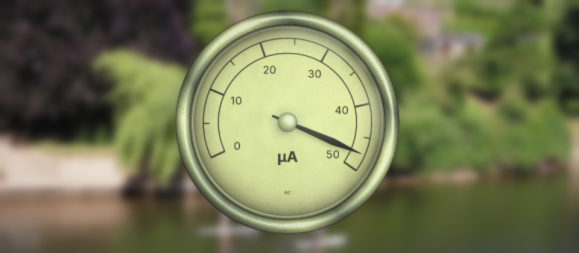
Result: 47.5µA
